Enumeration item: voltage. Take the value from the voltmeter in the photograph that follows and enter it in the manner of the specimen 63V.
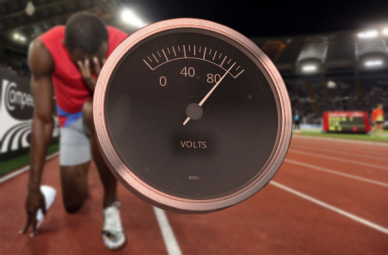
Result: 90V
